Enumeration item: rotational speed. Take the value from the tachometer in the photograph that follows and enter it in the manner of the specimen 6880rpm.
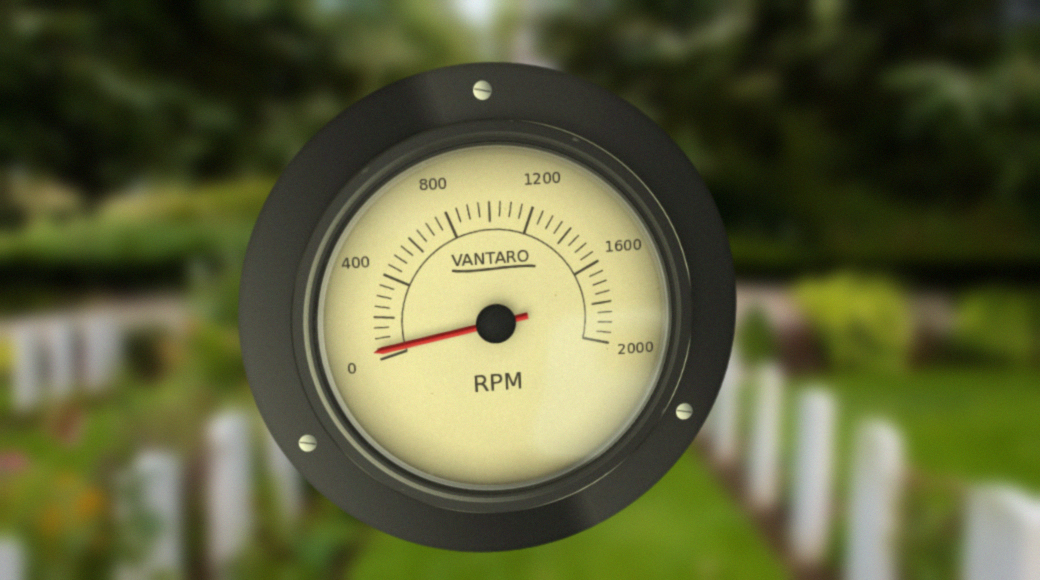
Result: 50rpm
